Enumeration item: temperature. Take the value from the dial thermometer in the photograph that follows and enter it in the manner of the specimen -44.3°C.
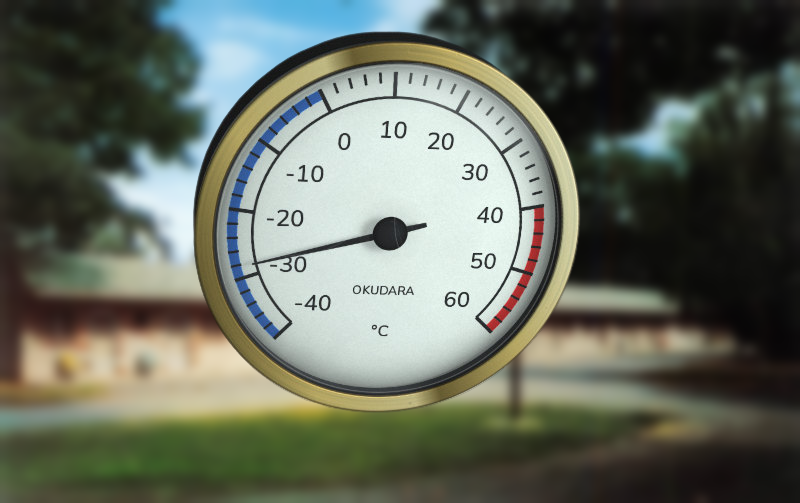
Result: -28°C
